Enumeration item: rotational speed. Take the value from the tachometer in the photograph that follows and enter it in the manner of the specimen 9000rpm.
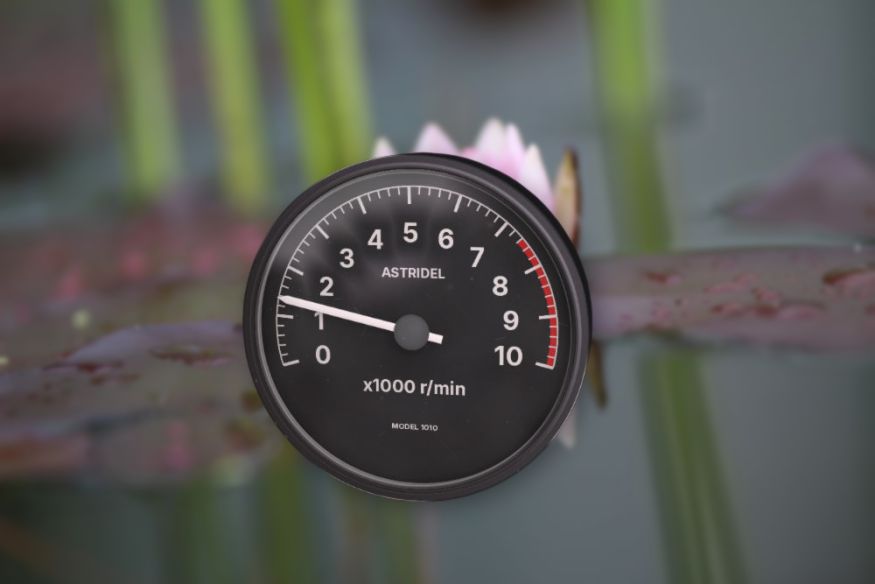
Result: 1400rpm
